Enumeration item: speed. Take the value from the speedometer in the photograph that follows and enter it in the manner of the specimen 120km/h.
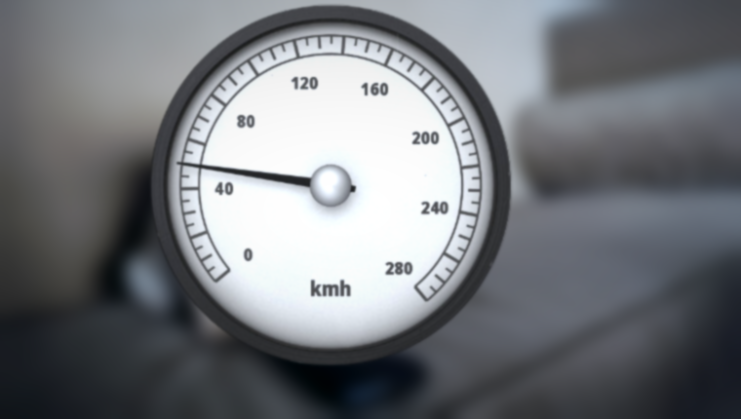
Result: 50km/h
